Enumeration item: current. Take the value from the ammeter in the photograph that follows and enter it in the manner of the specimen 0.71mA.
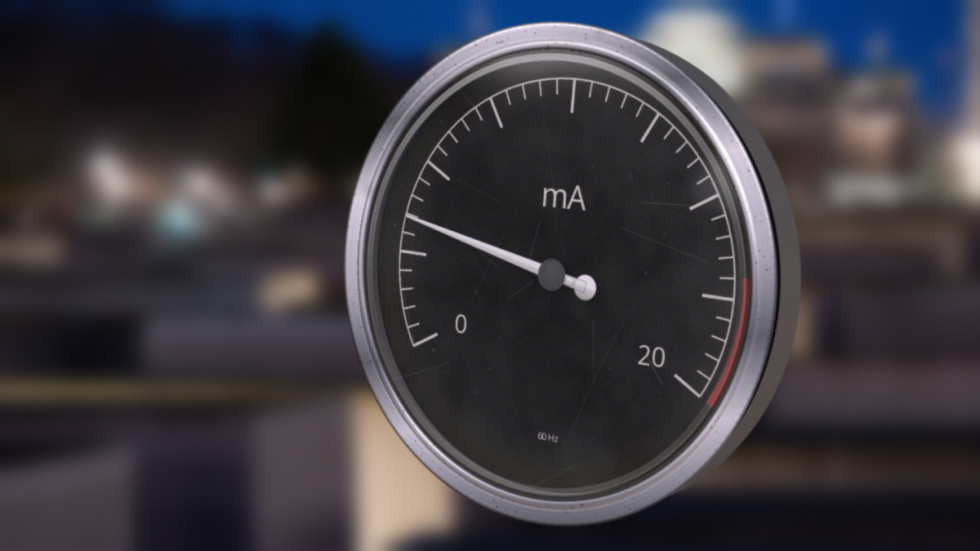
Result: 3.5mA
